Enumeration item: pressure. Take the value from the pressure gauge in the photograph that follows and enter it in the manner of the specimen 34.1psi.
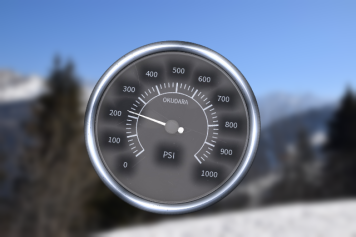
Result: 220psi
